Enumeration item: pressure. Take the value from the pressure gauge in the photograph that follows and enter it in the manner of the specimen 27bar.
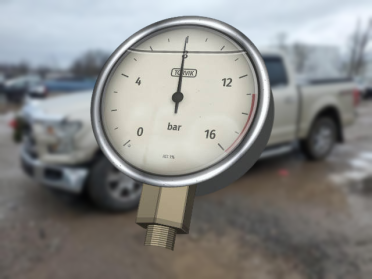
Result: 8bar
